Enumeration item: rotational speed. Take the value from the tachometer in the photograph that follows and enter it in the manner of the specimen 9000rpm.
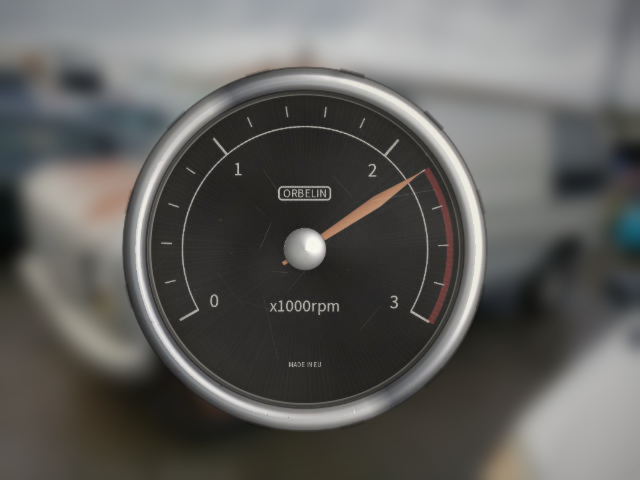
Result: 2200rpm
